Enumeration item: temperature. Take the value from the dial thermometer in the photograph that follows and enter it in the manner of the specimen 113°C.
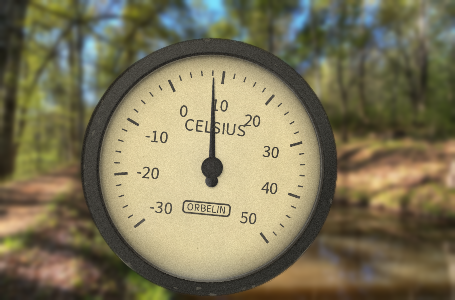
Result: 8°C
